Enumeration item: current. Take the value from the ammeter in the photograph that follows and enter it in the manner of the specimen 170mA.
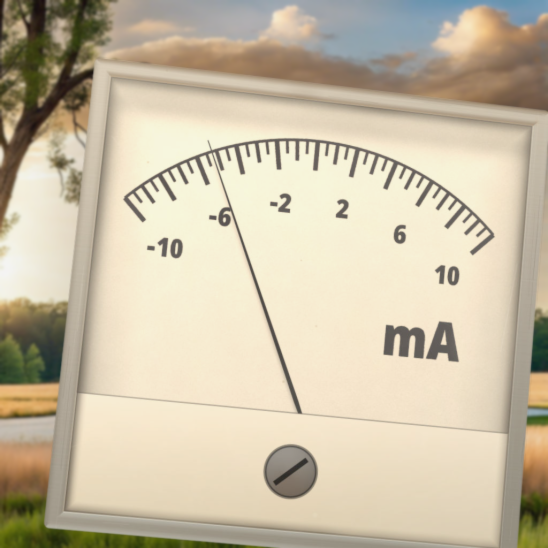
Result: -5.25mA
